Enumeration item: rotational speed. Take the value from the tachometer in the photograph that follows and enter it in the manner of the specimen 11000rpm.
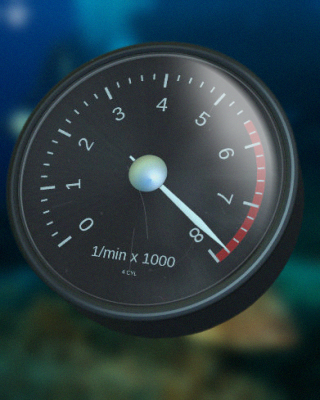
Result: 7800rpm
